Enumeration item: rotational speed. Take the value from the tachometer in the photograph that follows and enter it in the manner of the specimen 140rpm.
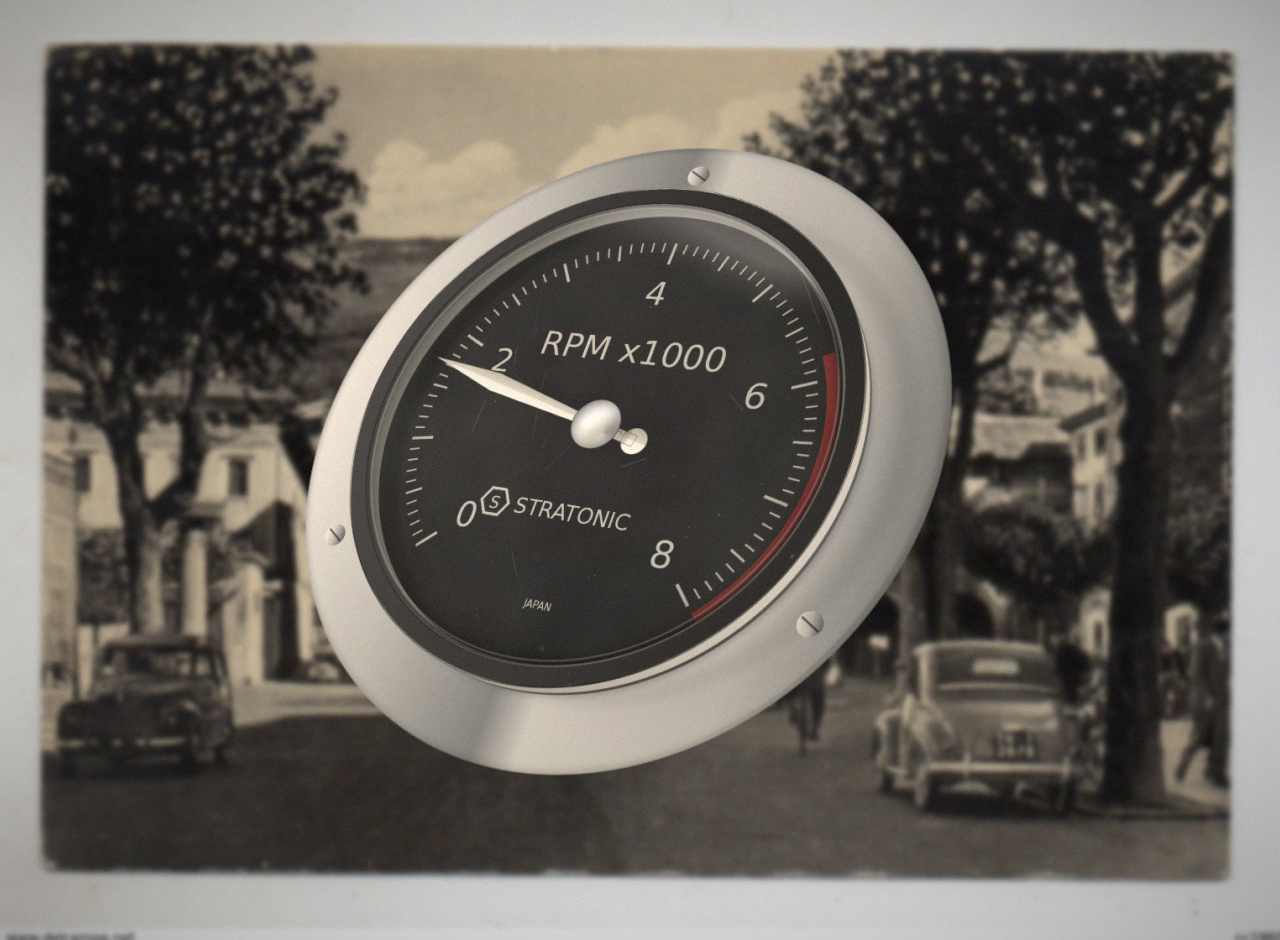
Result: 1700rpm
